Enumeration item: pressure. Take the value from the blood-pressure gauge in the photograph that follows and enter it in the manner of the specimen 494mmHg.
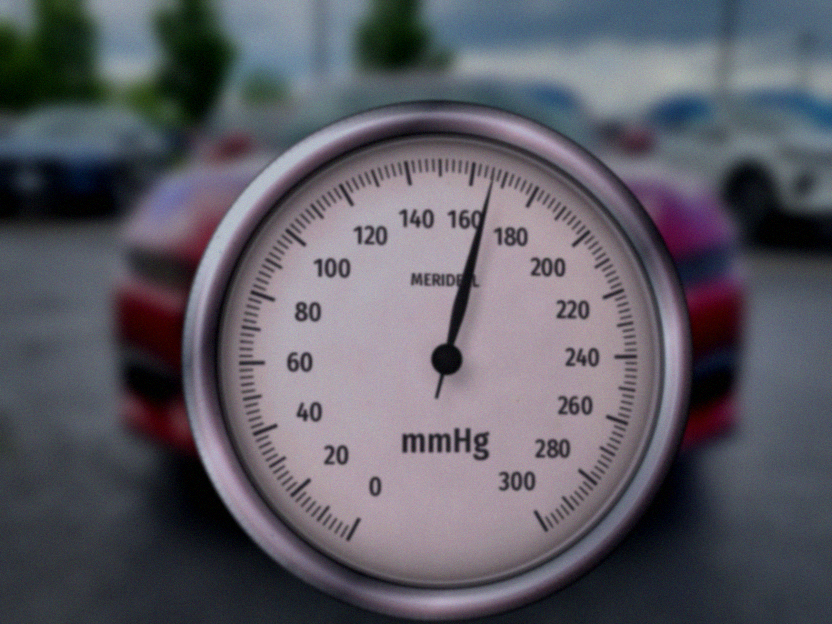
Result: 166mmHg
